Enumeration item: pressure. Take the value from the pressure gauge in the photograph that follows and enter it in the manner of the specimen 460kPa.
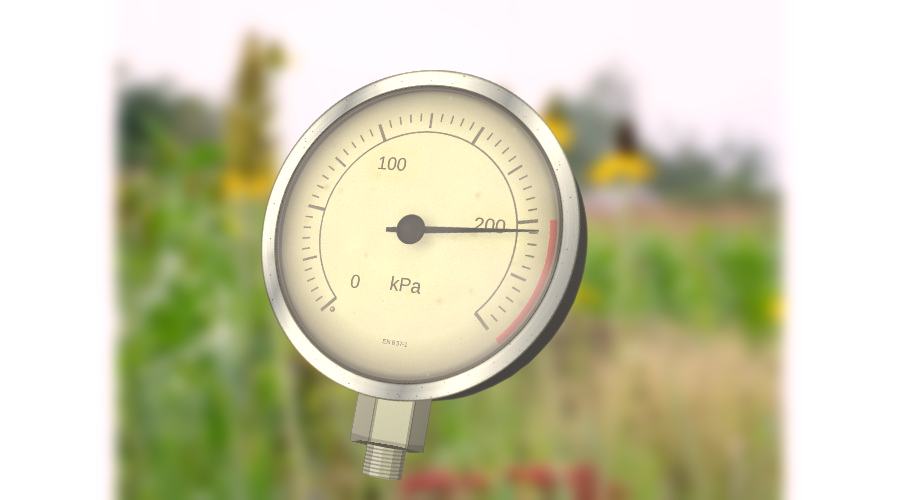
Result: 205kPa
